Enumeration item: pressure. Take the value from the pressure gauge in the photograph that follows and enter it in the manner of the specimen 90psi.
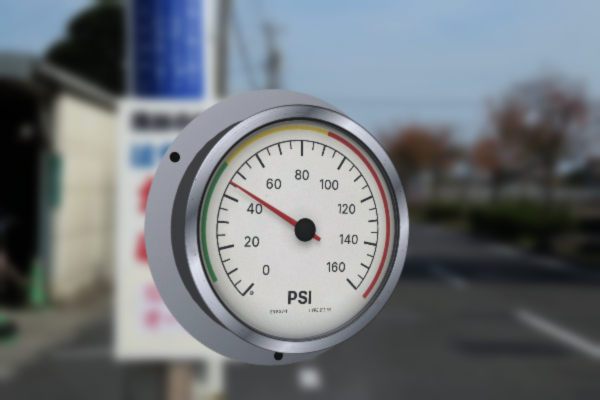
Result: 45psi
